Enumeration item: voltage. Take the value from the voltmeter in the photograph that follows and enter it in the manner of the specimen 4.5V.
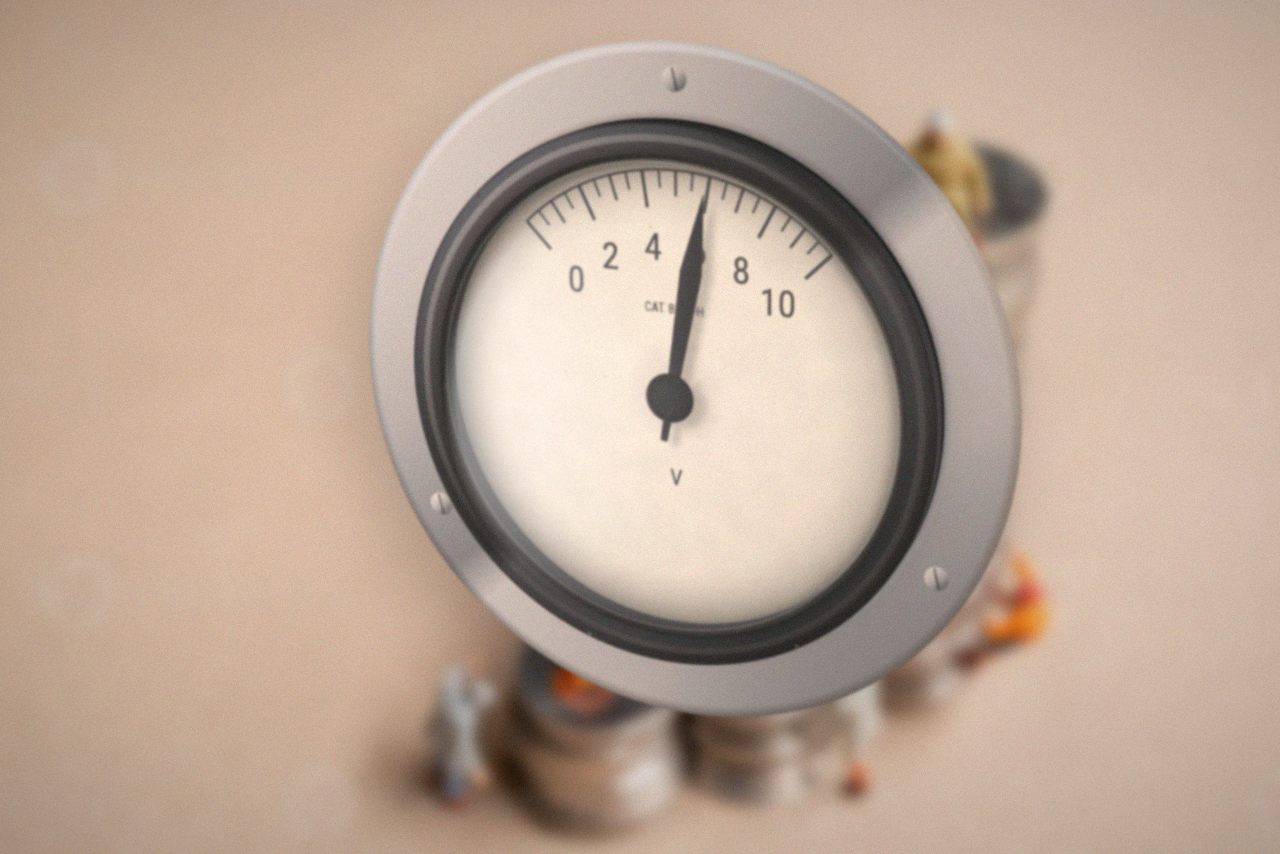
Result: 6V
